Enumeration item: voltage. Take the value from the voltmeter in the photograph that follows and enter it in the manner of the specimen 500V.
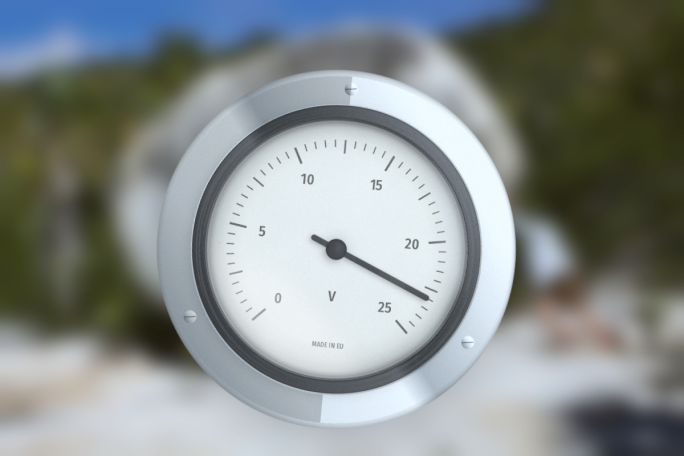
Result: 23V
